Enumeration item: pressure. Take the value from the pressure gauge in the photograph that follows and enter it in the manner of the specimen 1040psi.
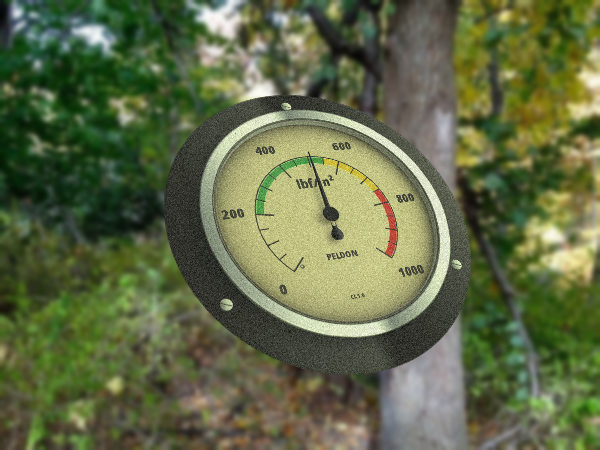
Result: 500psi
